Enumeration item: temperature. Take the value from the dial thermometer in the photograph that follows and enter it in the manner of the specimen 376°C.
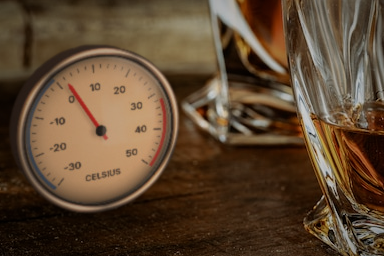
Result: 2°C
